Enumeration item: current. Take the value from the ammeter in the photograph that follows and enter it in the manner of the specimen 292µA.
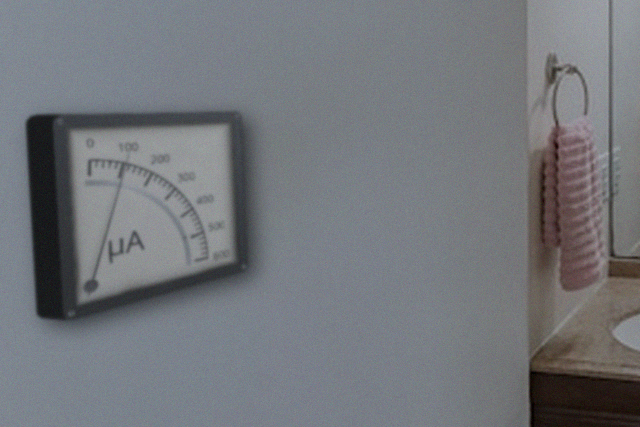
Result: 100µA
